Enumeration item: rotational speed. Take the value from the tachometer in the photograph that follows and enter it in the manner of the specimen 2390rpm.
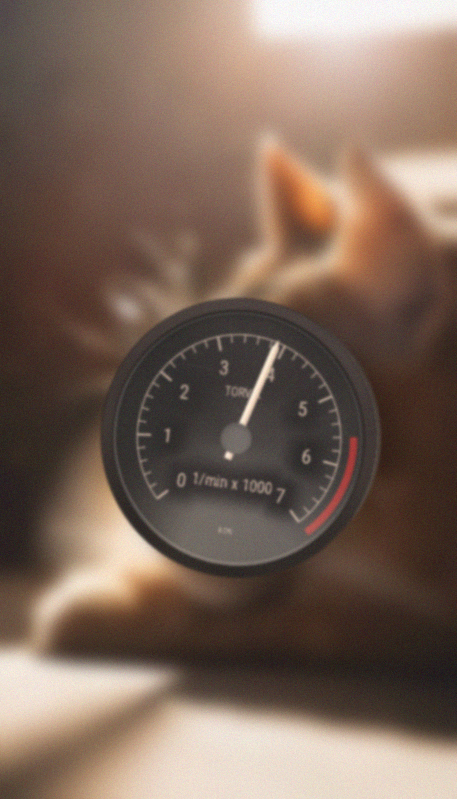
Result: 3900rpm
